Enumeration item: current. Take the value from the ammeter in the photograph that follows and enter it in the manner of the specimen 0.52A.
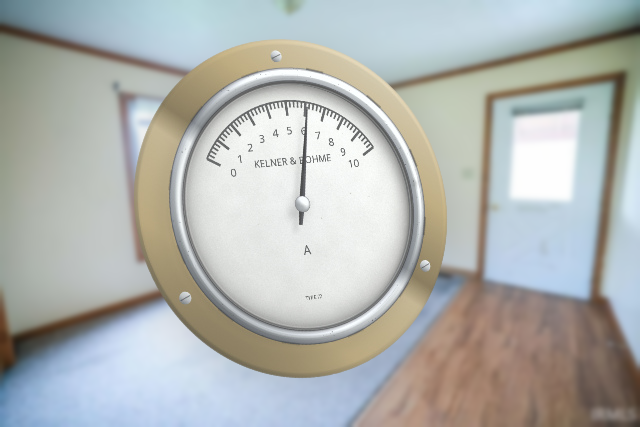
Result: 6A
